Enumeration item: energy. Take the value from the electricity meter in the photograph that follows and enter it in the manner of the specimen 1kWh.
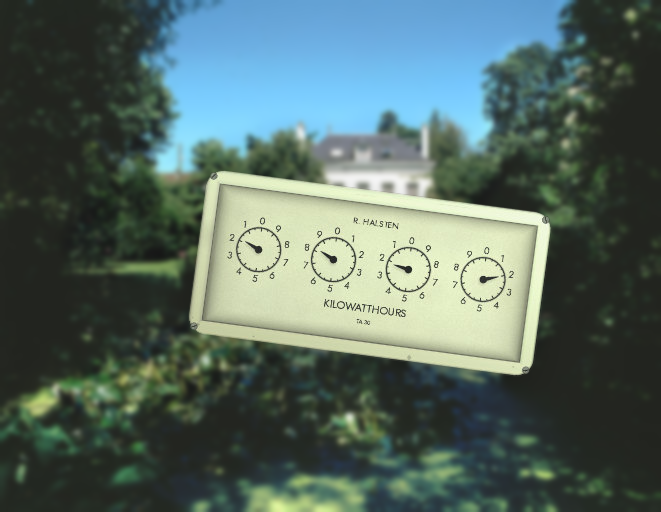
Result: 1822kWh
